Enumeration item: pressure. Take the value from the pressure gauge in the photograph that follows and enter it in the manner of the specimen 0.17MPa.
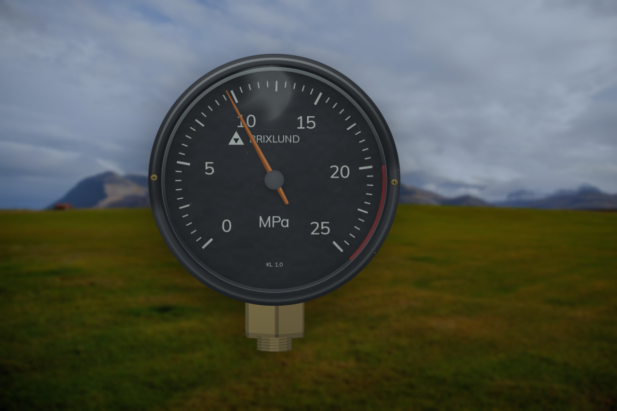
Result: 9.75MPa
